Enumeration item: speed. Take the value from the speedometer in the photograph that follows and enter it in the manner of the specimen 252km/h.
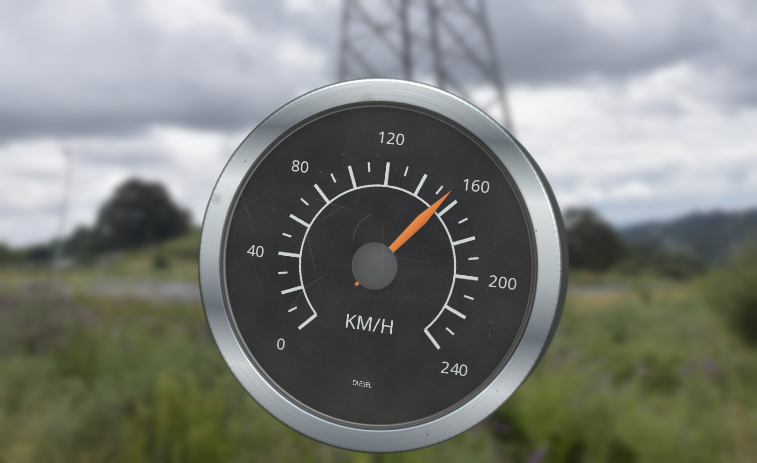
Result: 155km/h
